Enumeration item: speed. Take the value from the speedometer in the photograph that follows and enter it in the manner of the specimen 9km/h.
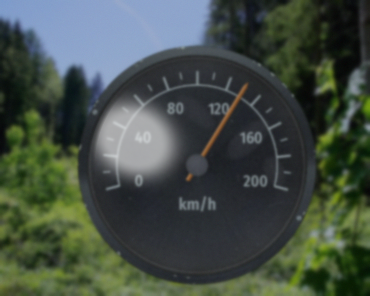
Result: 130km/h
